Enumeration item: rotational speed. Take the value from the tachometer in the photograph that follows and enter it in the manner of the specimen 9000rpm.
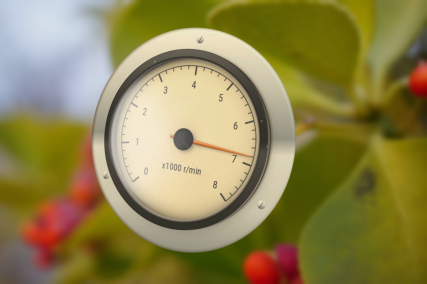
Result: 6800rpm
